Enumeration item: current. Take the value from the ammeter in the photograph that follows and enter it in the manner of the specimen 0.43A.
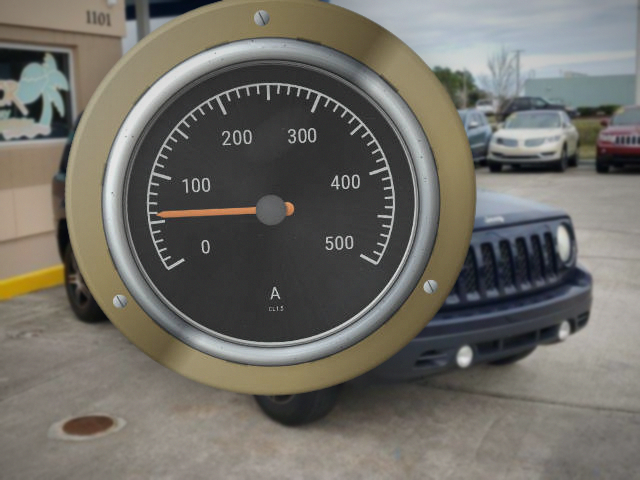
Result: 60A
